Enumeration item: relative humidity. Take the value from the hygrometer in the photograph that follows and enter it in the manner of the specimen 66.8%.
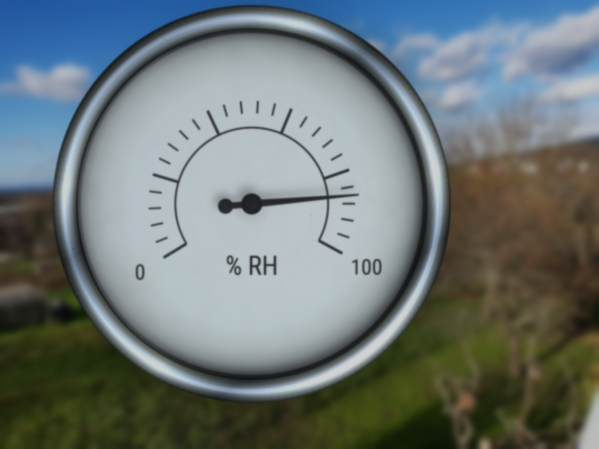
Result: 86%
